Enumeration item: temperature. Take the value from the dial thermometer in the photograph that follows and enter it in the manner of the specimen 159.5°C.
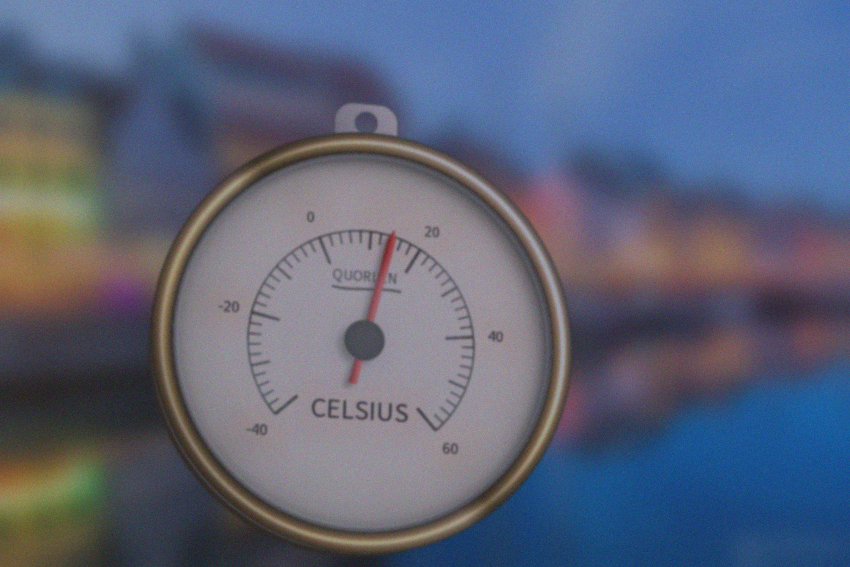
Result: 14°C
